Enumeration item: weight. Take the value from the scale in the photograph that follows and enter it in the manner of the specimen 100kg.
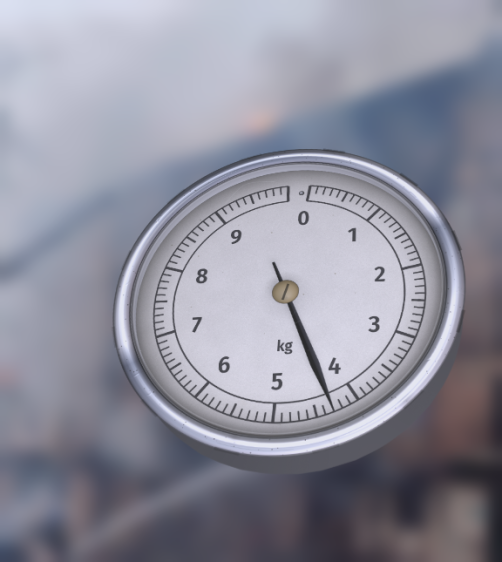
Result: 4.3kg
